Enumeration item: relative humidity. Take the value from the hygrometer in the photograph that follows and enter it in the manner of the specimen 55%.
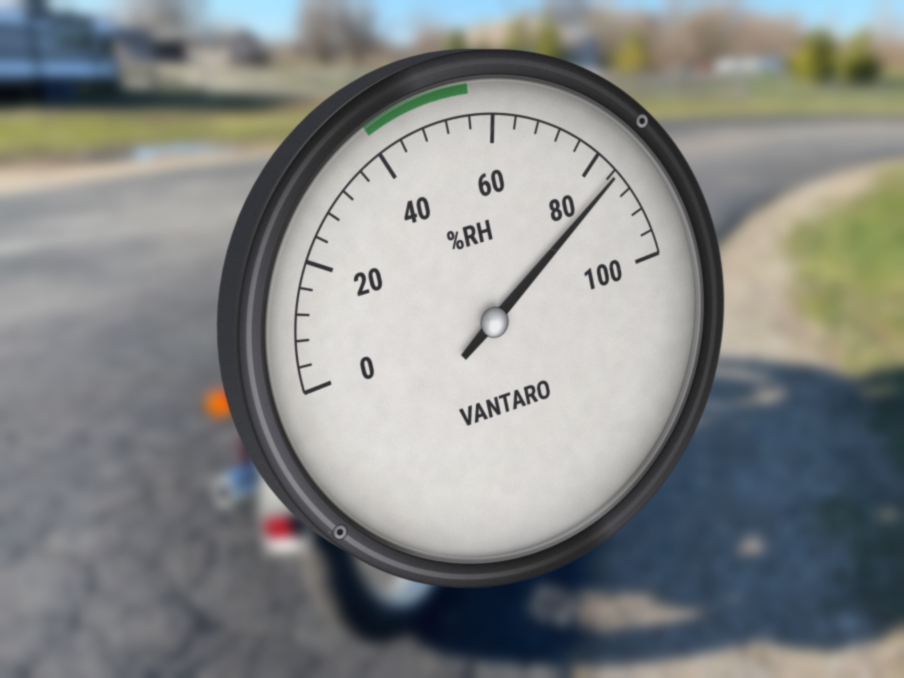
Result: 84%
